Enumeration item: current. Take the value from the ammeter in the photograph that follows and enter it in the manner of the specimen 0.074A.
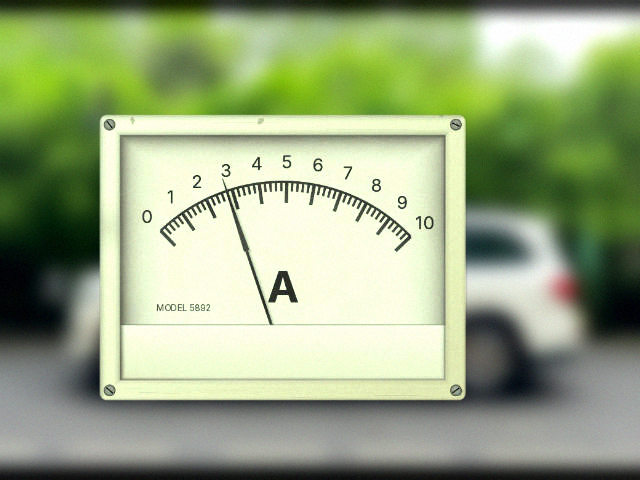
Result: 2.8A
